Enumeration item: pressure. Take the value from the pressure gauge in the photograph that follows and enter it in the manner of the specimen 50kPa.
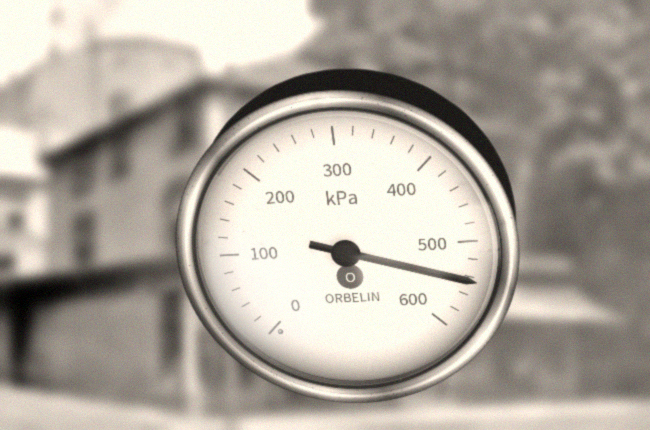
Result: 540kPa
